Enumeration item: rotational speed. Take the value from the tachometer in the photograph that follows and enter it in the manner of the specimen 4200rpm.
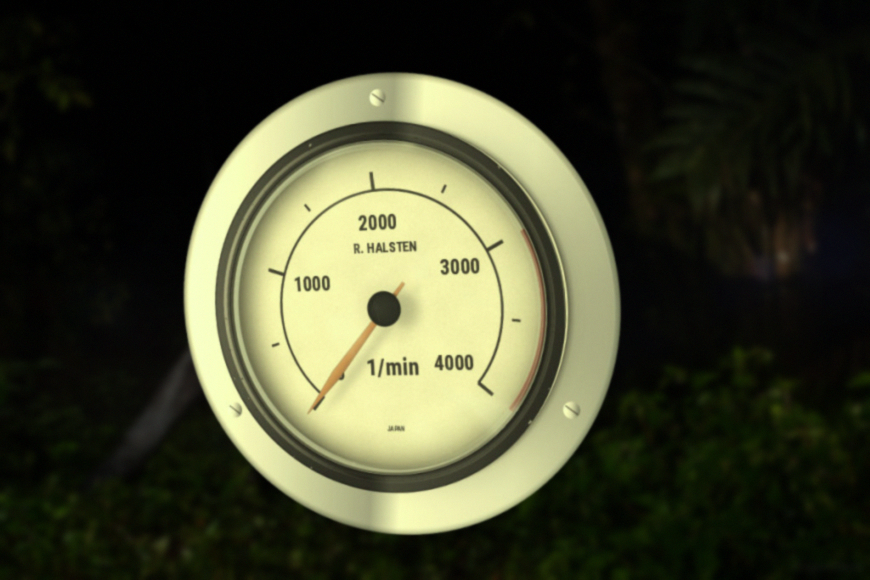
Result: 0rpm
